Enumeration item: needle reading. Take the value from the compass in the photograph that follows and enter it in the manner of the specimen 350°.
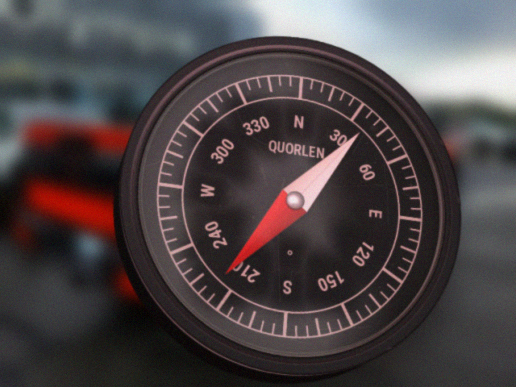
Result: 217.5°
